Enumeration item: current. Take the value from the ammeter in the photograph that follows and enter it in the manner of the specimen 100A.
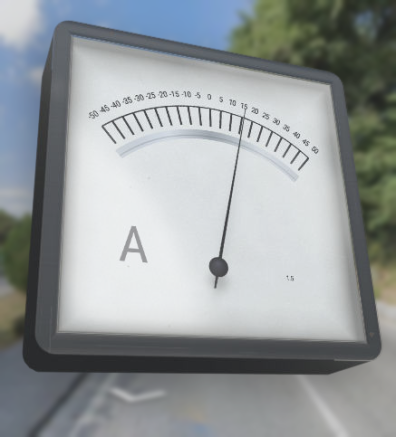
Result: 15A
